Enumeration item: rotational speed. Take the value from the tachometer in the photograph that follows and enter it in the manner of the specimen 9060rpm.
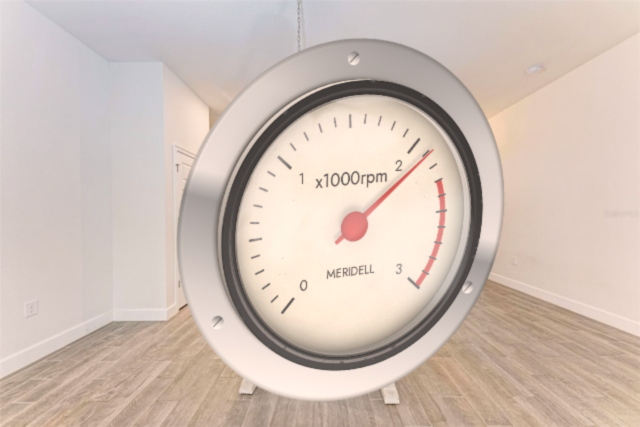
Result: 2100rpm
